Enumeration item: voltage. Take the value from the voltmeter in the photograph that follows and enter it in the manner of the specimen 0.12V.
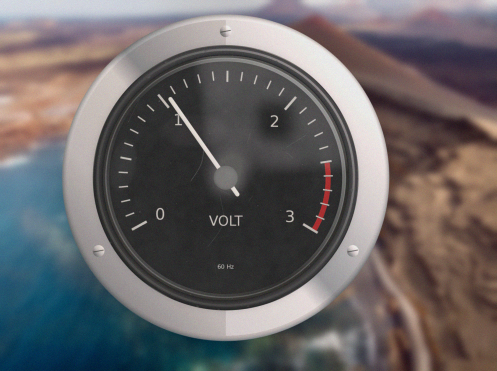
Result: 1.05V
